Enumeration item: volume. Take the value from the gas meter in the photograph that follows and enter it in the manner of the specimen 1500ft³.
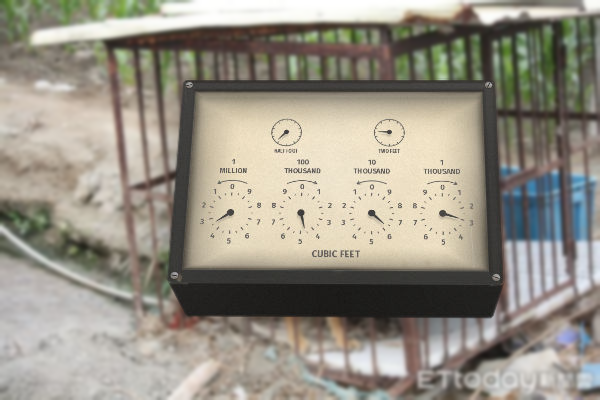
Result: 346300ft³
